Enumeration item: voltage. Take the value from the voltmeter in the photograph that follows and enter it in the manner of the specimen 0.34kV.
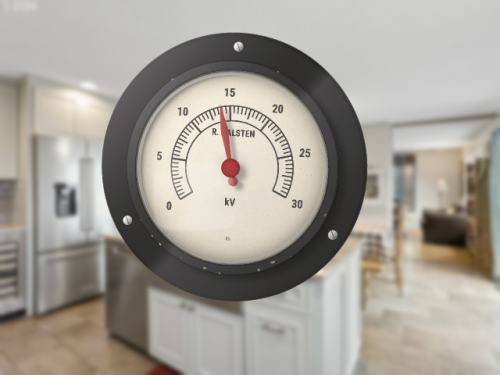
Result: 14kV
